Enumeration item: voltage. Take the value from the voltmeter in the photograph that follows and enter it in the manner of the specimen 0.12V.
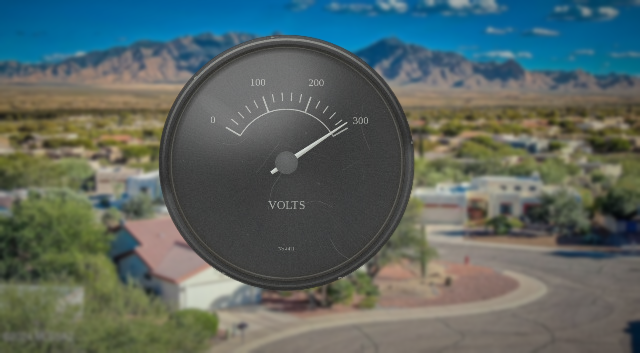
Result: 290V
